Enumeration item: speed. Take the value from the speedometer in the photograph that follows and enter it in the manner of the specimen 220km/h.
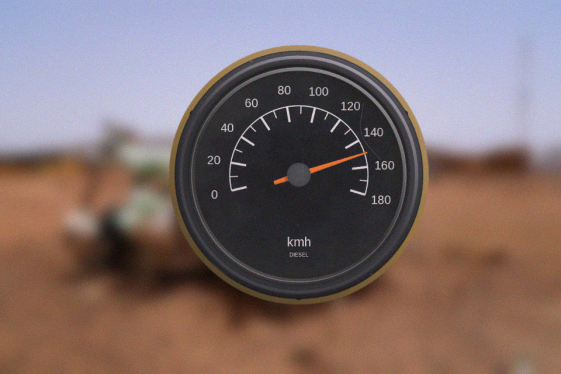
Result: 150km/h
